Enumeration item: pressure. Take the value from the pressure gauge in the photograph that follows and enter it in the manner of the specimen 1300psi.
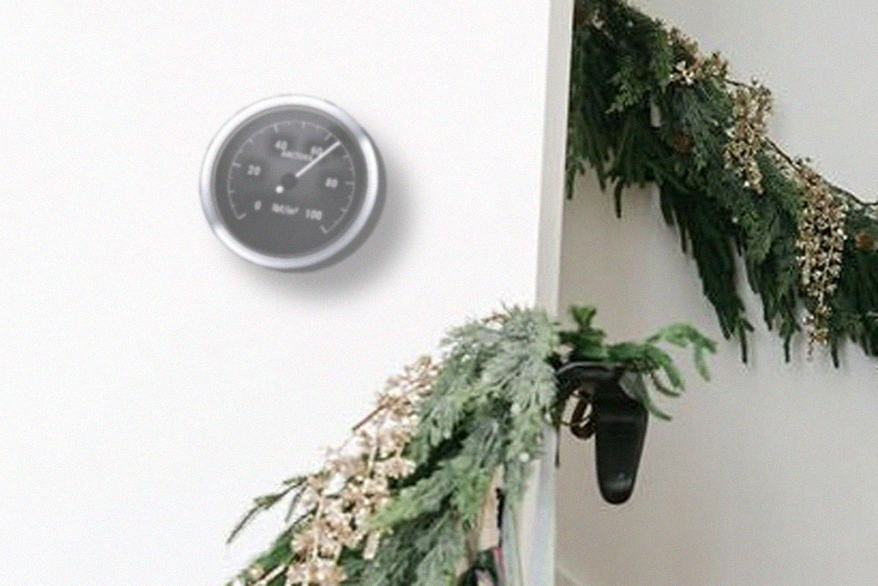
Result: 65psi
